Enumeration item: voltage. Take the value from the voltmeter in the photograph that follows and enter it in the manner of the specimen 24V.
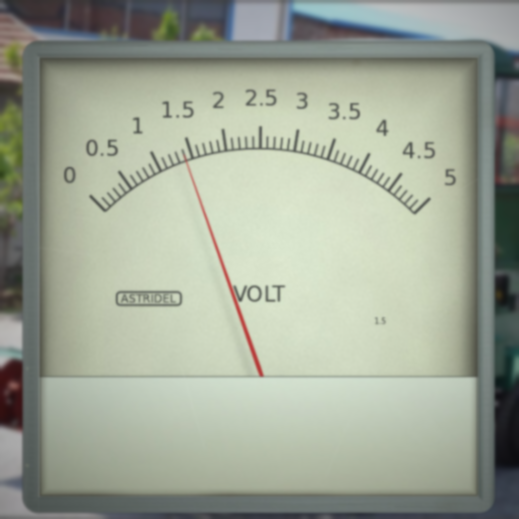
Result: 1.4V
